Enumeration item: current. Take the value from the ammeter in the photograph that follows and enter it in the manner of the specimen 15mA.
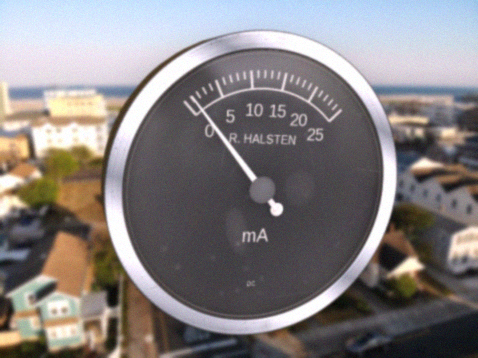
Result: 1mA
